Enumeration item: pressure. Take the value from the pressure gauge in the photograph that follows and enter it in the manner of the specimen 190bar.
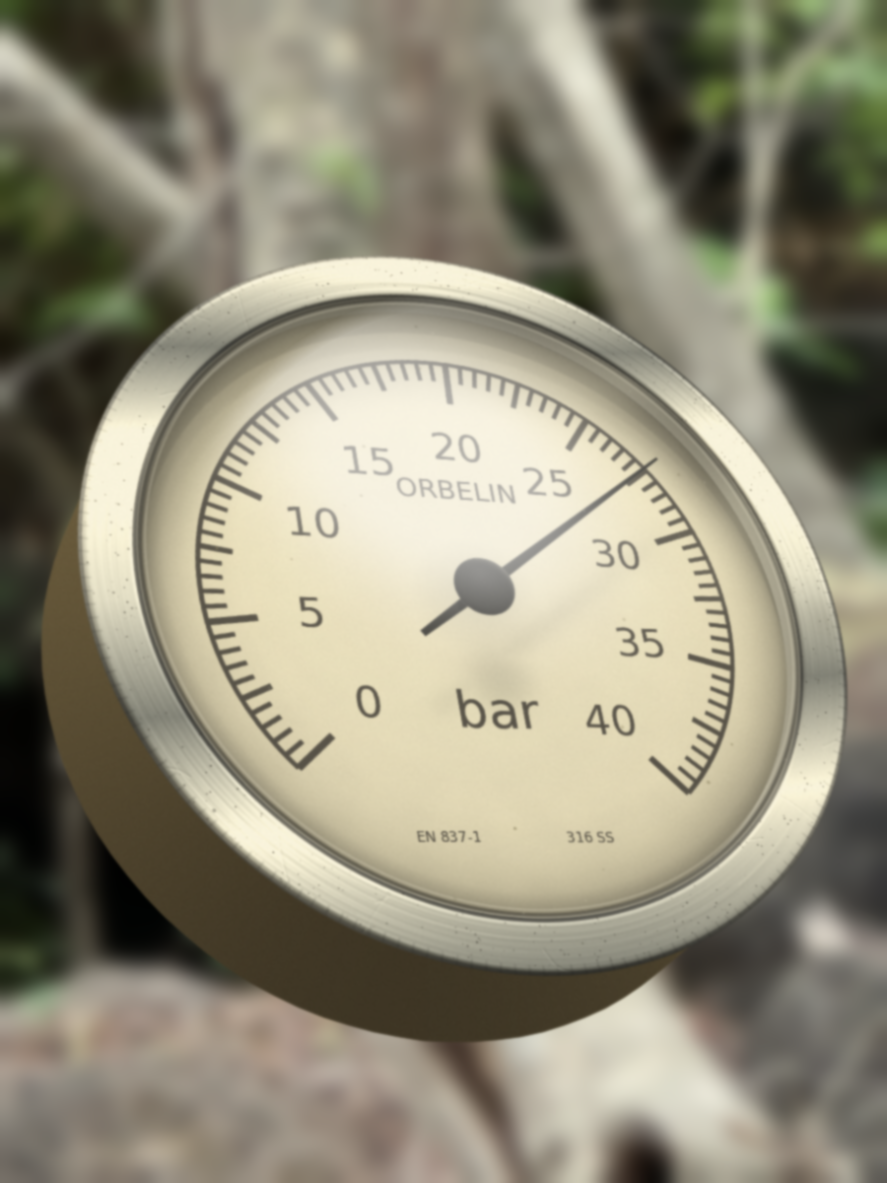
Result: 27.5bar
